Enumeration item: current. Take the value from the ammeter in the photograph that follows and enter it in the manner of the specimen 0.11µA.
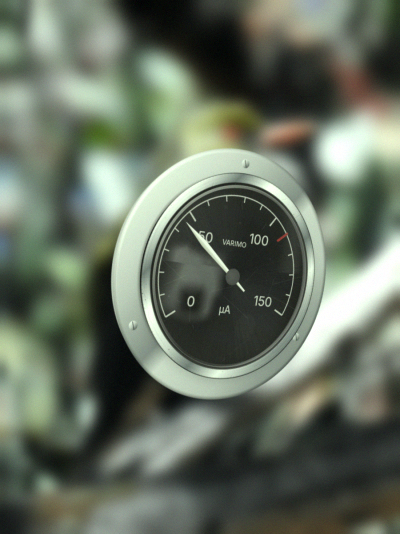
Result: 45µA
